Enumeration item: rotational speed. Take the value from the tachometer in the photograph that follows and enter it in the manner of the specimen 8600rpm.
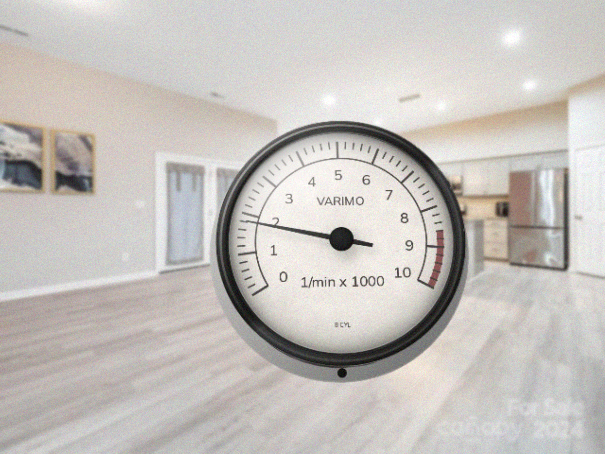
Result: 1800rpm
